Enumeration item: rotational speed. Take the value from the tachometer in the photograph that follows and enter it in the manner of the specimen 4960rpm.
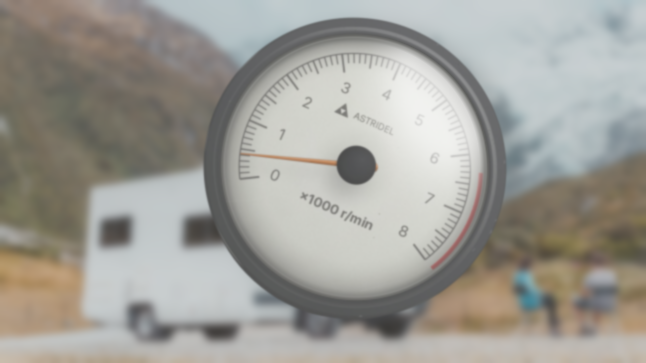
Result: 400rpm
